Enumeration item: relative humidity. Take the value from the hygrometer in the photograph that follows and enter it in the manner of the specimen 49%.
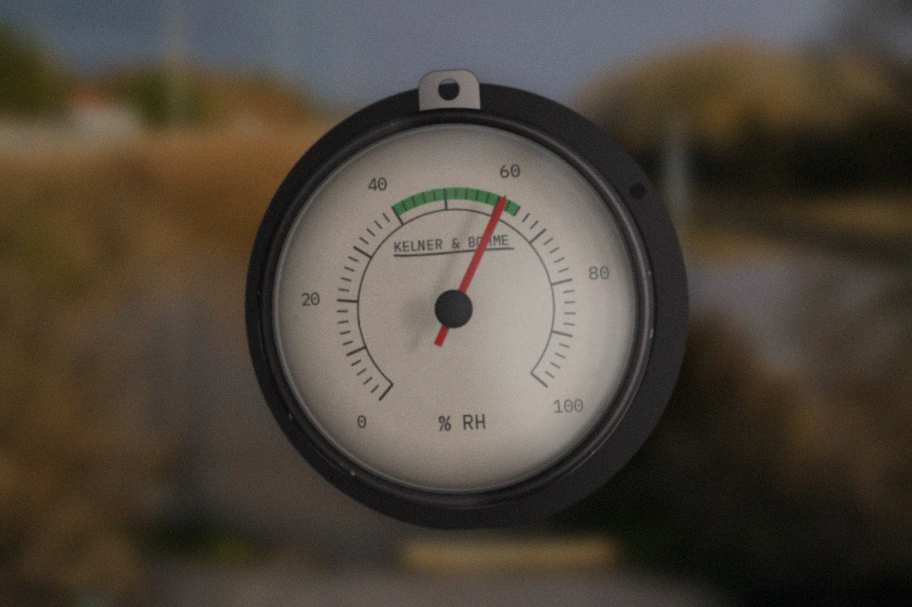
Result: 61%
